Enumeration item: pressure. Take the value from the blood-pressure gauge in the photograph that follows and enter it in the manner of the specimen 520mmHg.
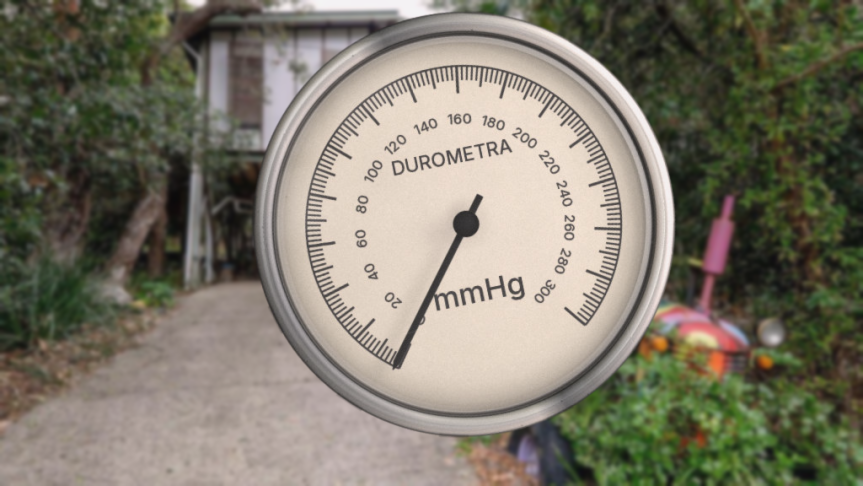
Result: 2mmHg
